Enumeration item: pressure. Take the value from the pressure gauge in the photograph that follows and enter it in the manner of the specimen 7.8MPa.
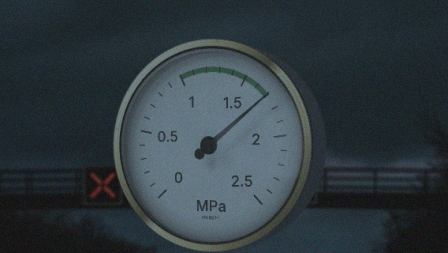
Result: 1.7MPa
